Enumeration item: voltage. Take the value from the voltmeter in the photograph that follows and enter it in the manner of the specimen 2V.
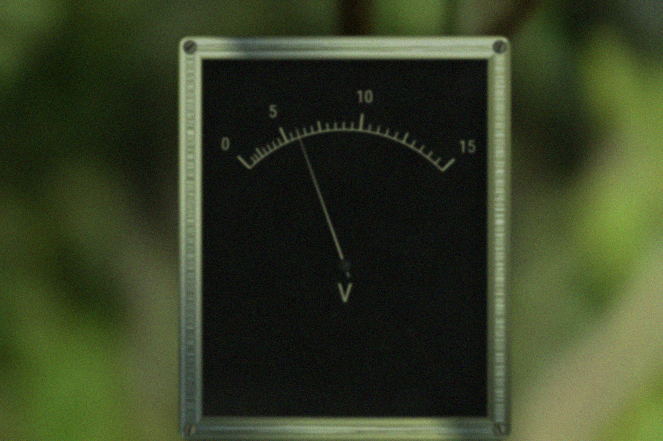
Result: 6V
